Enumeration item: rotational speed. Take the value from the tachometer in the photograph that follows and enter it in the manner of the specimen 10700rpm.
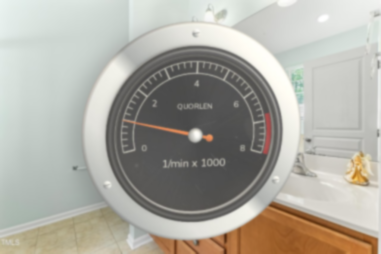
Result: 1000rpm
